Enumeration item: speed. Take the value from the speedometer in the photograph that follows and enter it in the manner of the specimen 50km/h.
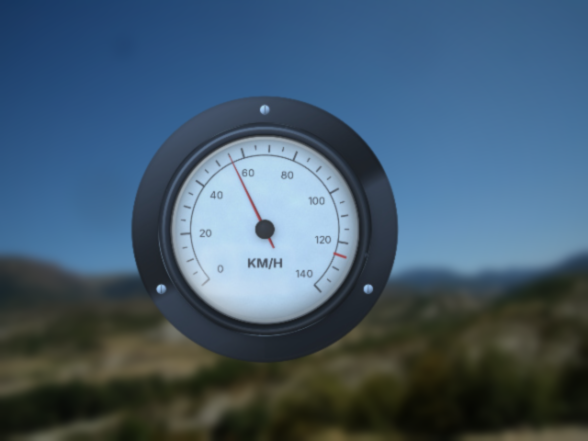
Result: 55km/h
